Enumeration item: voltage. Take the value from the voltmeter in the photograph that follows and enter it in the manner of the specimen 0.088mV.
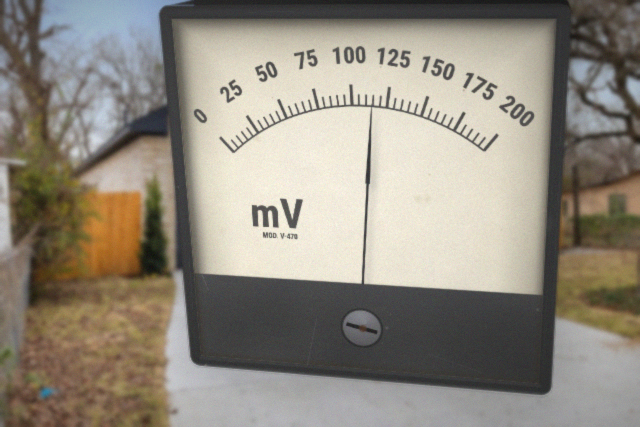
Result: 115mV
